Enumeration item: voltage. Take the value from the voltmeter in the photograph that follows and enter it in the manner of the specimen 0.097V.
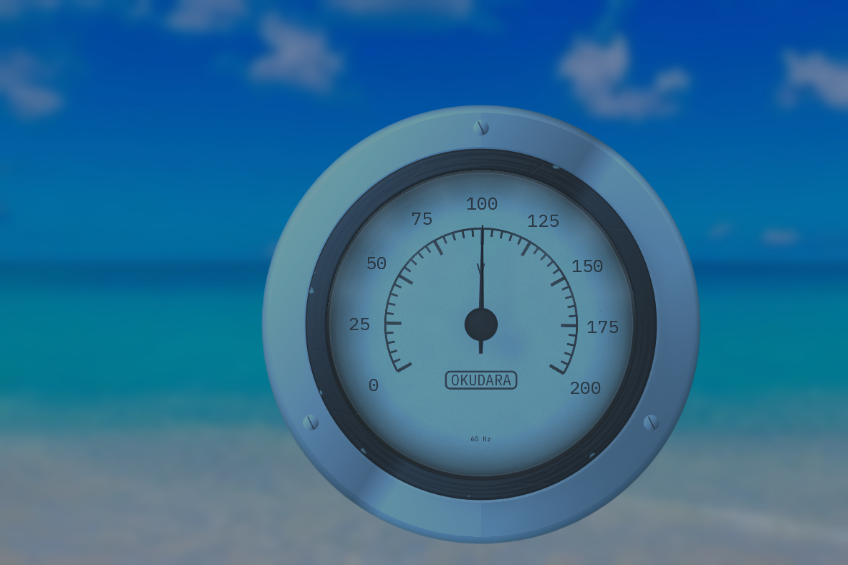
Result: 100V
